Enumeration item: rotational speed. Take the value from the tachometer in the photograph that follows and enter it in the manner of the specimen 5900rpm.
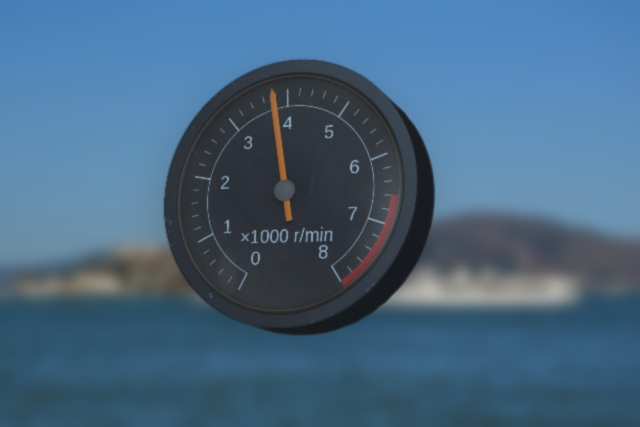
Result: 3800rpm
